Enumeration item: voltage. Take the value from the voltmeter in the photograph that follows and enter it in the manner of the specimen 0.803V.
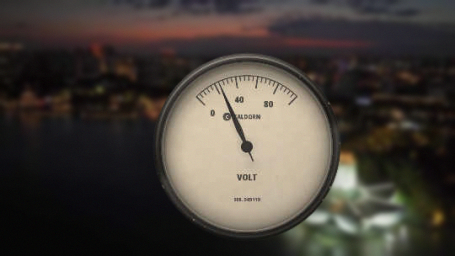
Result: 24V
